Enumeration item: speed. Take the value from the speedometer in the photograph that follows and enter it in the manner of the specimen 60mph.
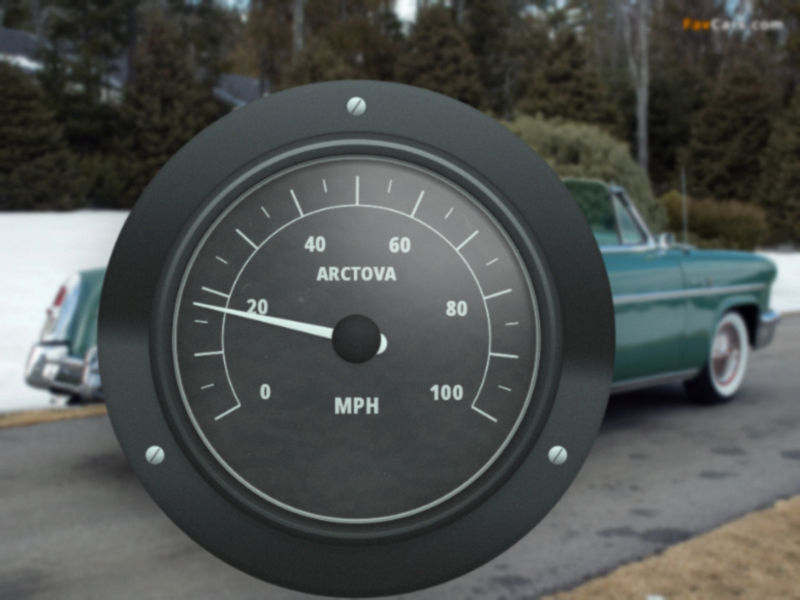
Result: 17.5mph
